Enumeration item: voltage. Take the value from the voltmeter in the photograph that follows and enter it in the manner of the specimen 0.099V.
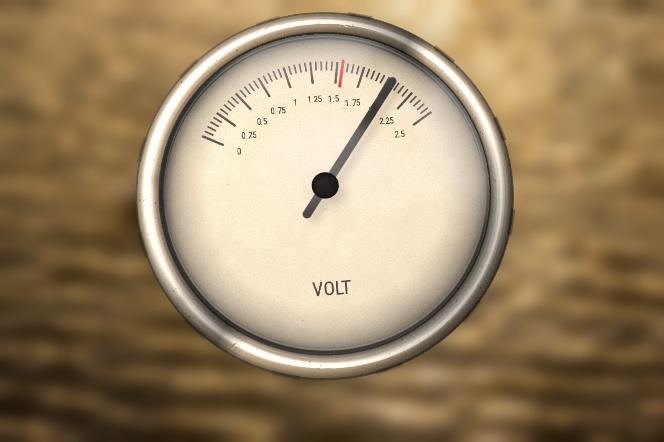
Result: 2.05V
